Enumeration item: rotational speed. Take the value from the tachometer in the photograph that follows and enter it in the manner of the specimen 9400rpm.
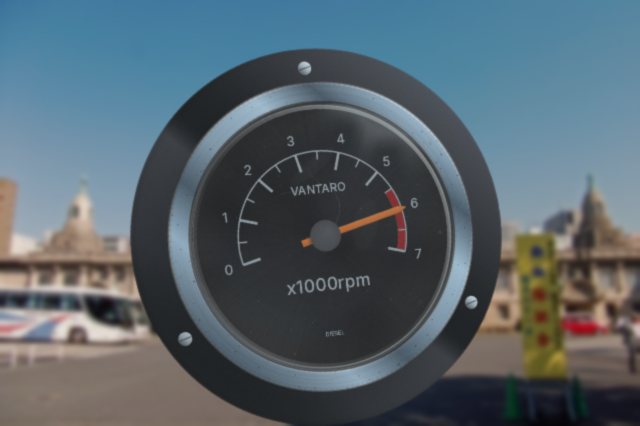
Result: 6000rpm
